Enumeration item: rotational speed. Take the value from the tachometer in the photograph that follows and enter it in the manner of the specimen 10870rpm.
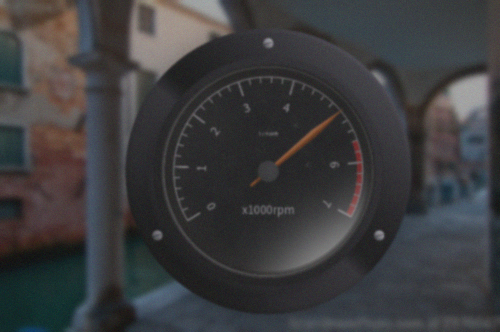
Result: 5000rpm
